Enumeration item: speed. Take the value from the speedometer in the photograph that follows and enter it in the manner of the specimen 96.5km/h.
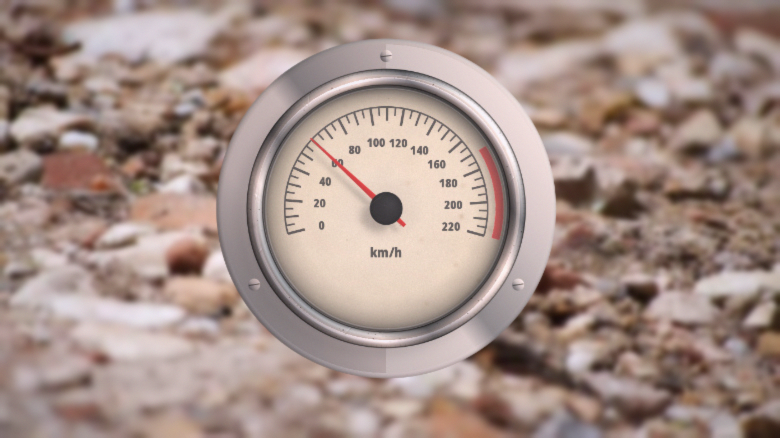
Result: 60km/h
